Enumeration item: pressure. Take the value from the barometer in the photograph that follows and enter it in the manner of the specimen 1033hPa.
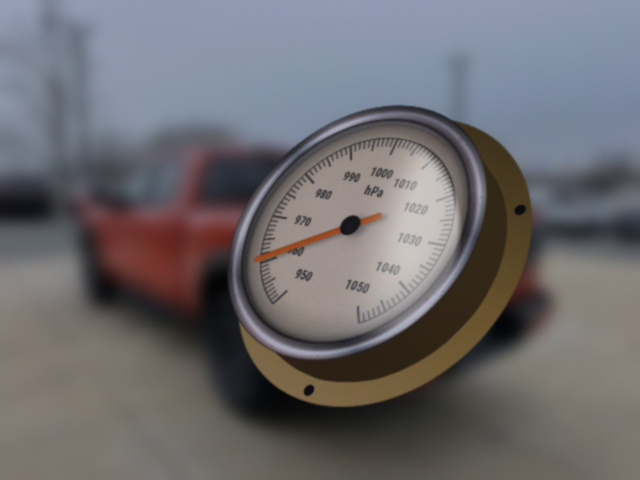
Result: 960hPa
